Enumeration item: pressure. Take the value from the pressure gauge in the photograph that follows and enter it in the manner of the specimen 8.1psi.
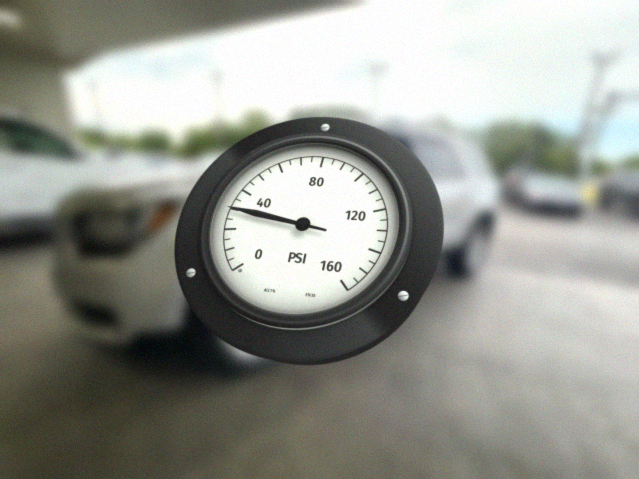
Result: 30psi
